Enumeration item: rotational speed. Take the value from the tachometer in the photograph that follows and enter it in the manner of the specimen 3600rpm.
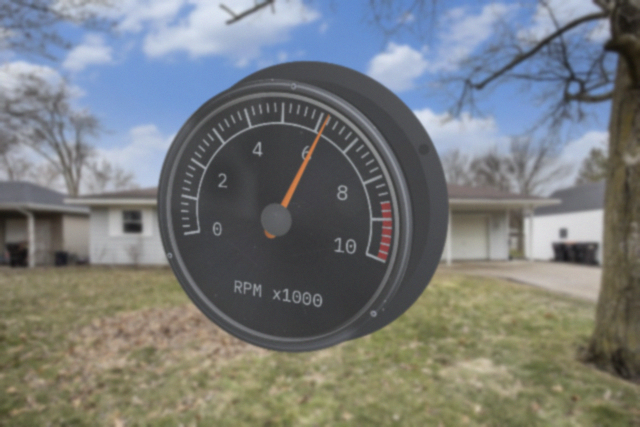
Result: 6200rpm
